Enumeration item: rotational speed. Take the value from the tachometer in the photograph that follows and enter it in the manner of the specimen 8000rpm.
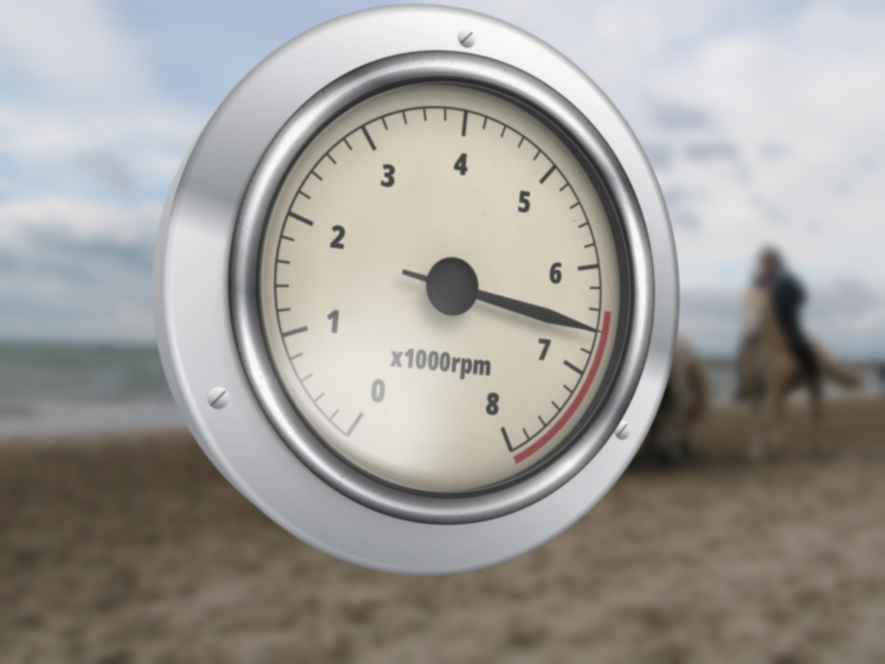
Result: 6600rpm
